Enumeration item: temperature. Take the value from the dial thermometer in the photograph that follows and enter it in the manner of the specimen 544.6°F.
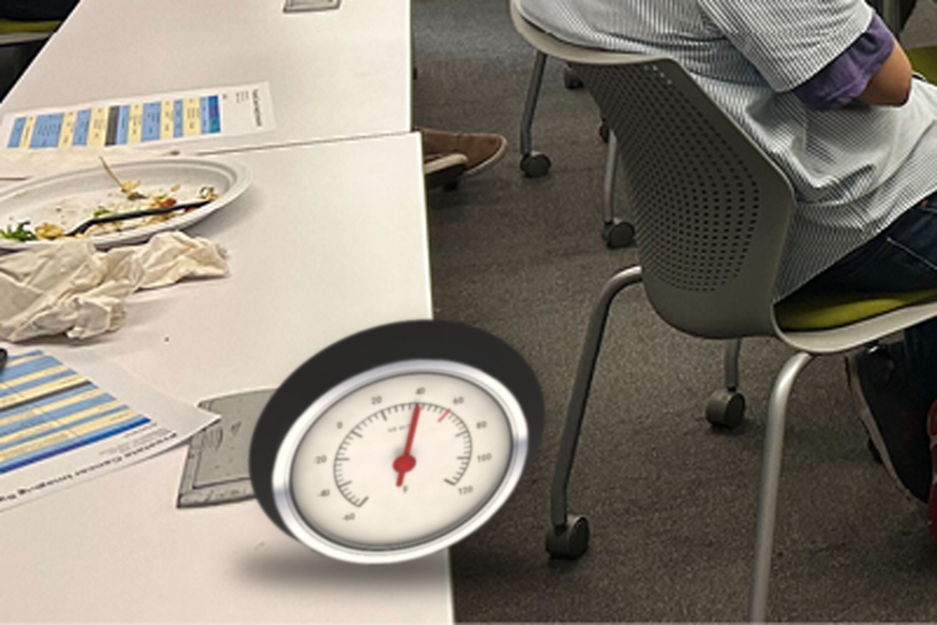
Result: 40°F
